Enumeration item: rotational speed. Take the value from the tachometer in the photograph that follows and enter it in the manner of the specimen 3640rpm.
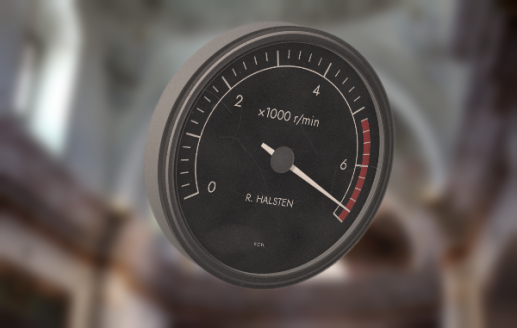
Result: 6800rpm
